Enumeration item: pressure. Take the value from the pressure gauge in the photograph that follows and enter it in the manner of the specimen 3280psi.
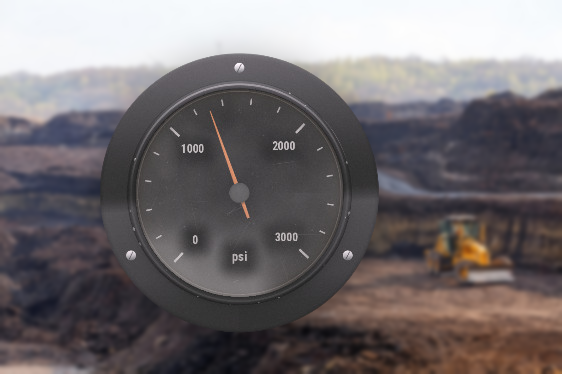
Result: 1300psi
